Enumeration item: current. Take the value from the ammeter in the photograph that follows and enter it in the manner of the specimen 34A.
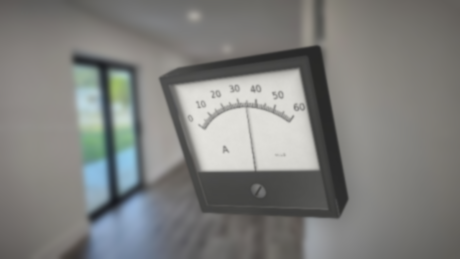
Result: 35A
